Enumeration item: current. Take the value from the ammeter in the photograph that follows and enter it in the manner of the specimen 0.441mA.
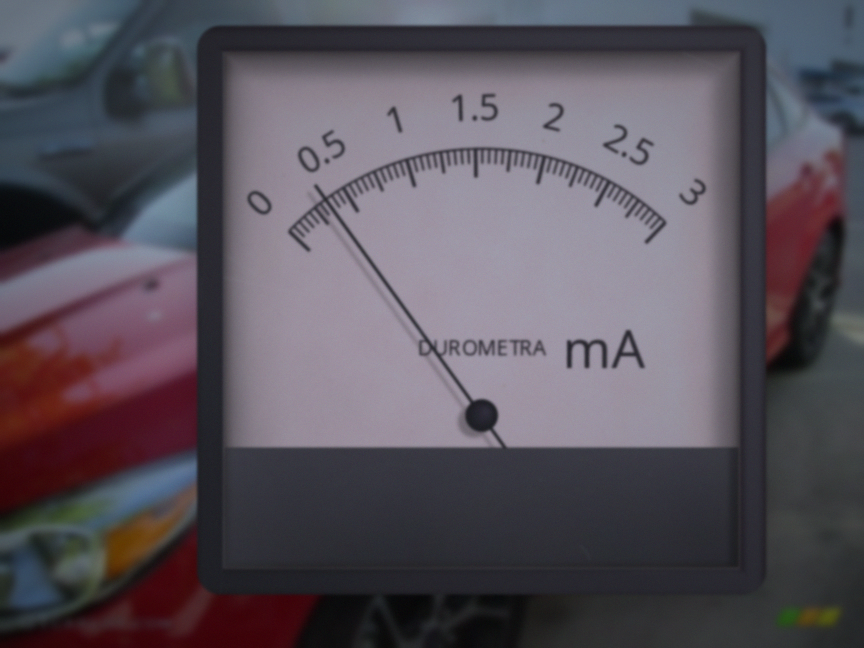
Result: 0.35mA
